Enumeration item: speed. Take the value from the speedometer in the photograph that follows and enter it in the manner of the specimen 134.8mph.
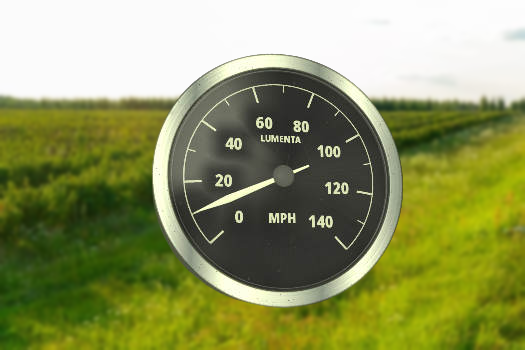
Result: 10mph
